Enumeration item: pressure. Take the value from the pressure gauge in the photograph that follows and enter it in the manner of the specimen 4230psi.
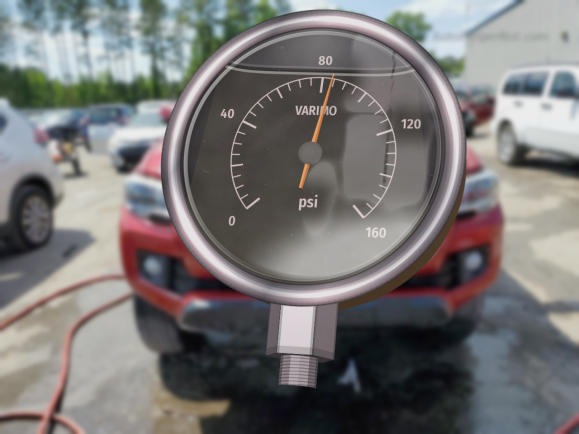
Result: 85psi
